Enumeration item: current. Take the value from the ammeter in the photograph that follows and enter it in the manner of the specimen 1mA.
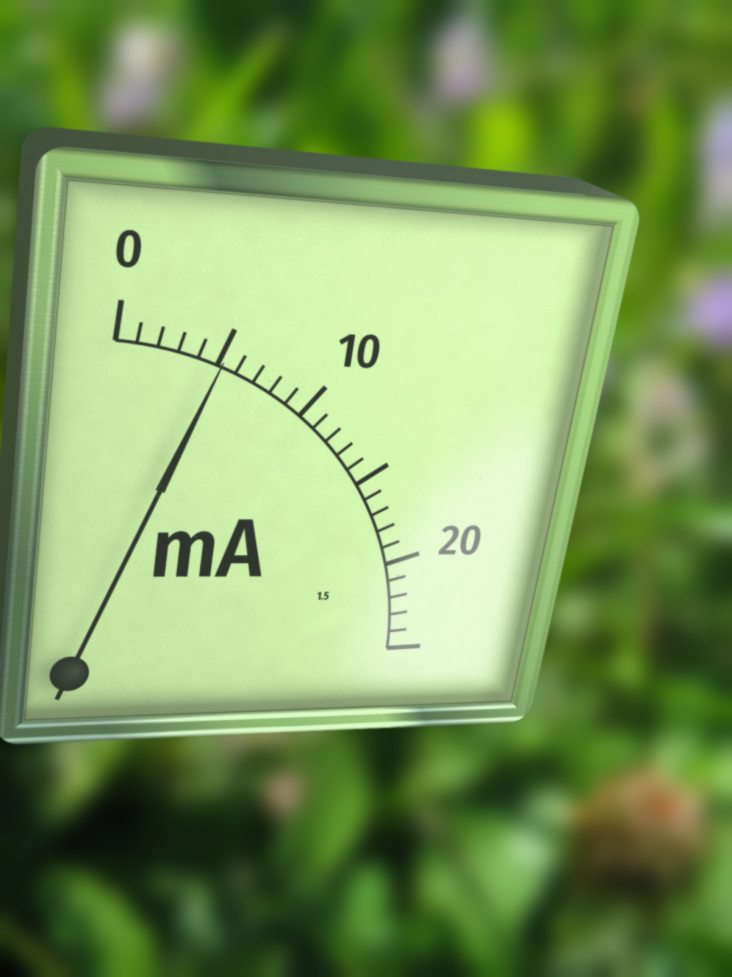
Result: 5mA
